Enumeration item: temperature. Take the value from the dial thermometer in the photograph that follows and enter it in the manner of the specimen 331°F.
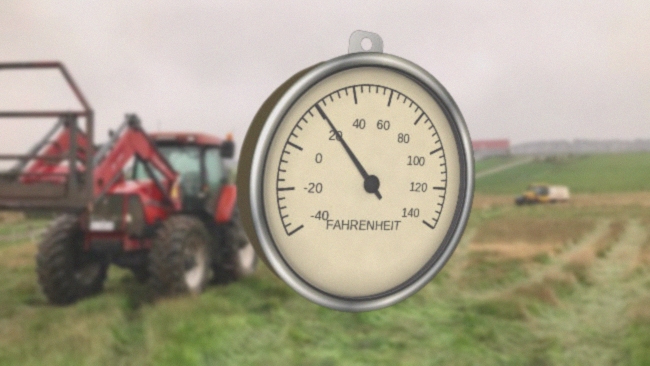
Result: 20°F
